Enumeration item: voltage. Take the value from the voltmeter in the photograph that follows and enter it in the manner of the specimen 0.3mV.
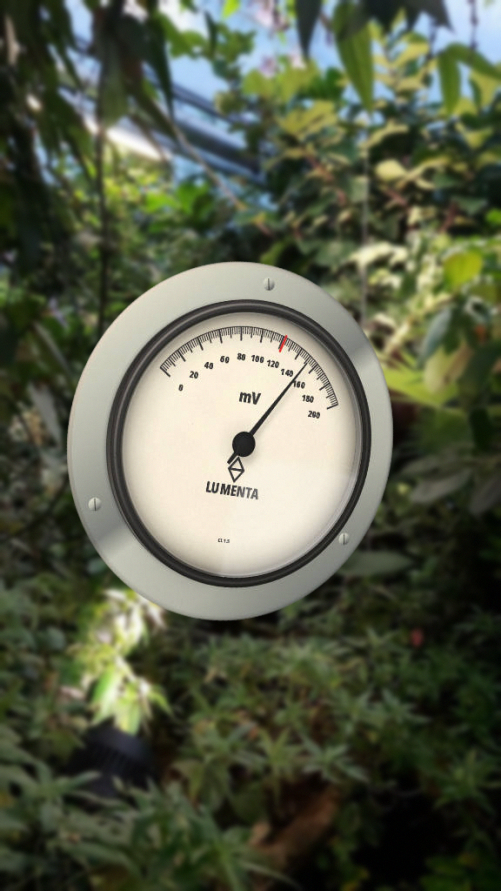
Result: 150mV
